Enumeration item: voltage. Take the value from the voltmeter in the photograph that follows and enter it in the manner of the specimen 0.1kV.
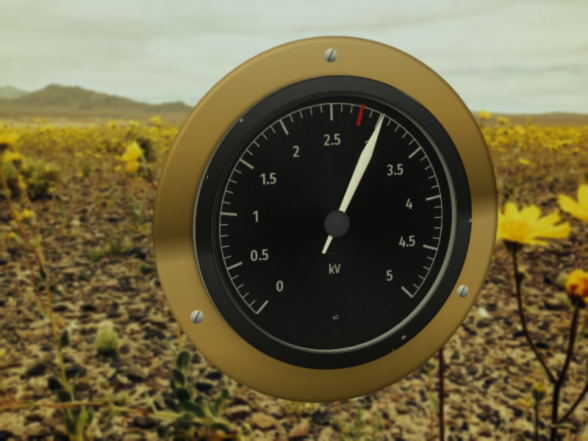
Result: 3kV
